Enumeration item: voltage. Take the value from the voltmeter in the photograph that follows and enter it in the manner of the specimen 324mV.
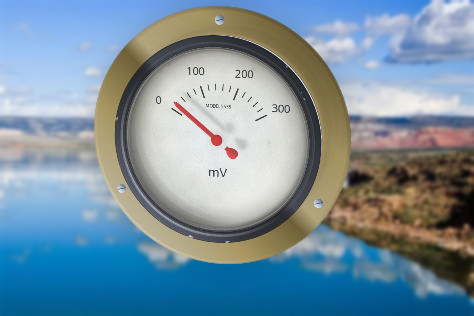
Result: 20mV
